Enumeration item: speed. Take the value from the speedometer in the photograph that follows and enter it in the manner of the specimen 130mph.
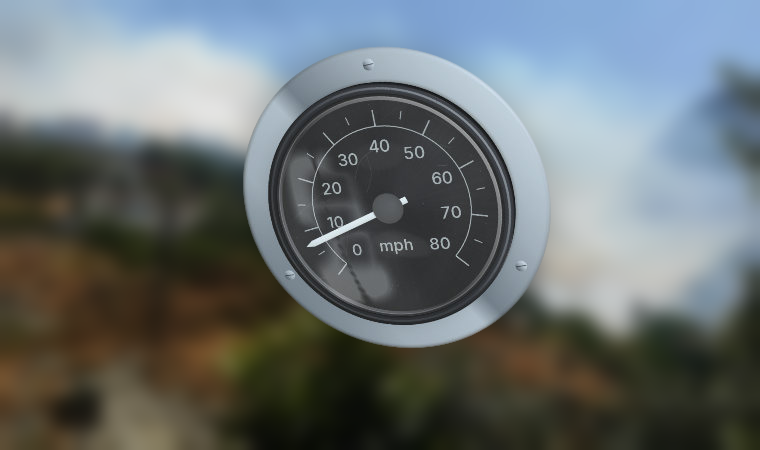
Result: 7.5mph
